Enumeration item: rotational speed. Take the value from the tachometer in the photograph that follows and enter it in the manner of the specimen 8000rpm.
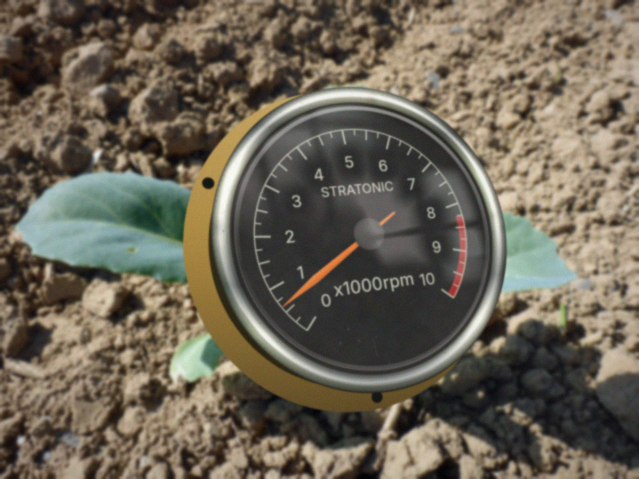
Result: 625rpm
